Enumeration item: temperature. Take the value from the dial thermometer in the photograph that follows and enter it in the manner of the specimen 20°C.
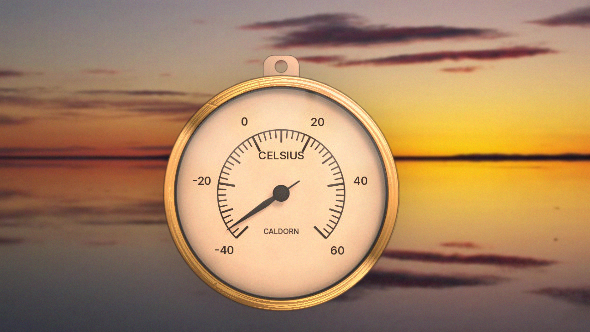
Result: -36°C
